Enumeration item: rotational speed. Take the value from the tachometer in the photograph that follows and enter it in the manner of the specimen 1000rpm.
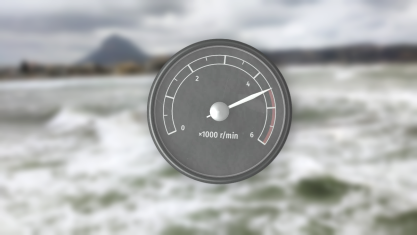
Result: 4500rpm
